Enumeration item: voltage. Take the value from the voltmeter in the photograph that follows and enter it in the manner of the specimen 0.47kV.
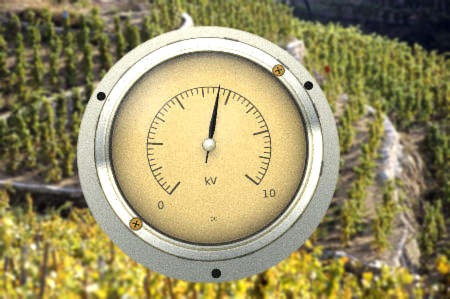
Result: 5.6kV
